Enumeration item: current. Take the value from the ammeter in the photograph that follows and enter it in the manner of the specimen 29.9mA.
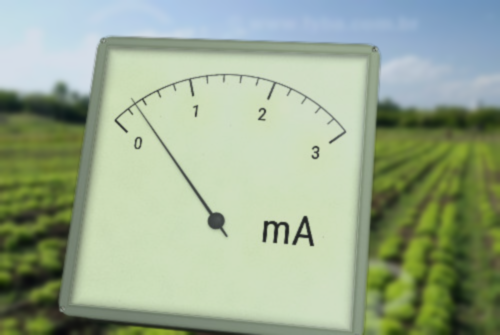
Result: 0.3mA
